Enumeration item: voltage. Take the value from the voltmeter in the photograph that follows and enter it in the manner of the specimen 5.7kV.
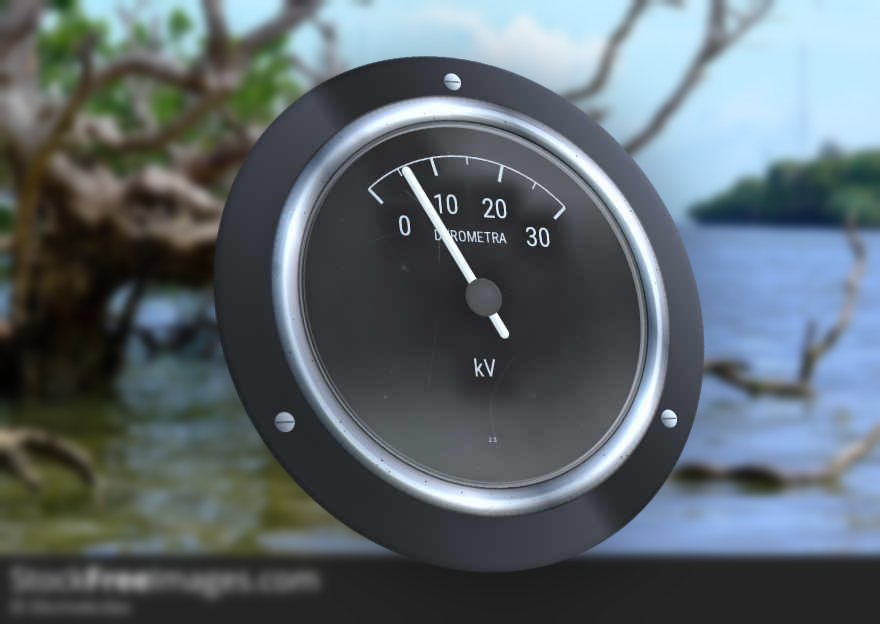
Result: 5kV
